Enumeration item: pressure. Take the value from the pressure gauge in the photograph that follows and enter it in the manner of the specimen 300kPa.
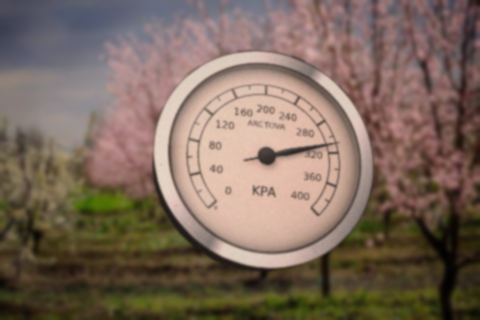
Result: 310kPa
